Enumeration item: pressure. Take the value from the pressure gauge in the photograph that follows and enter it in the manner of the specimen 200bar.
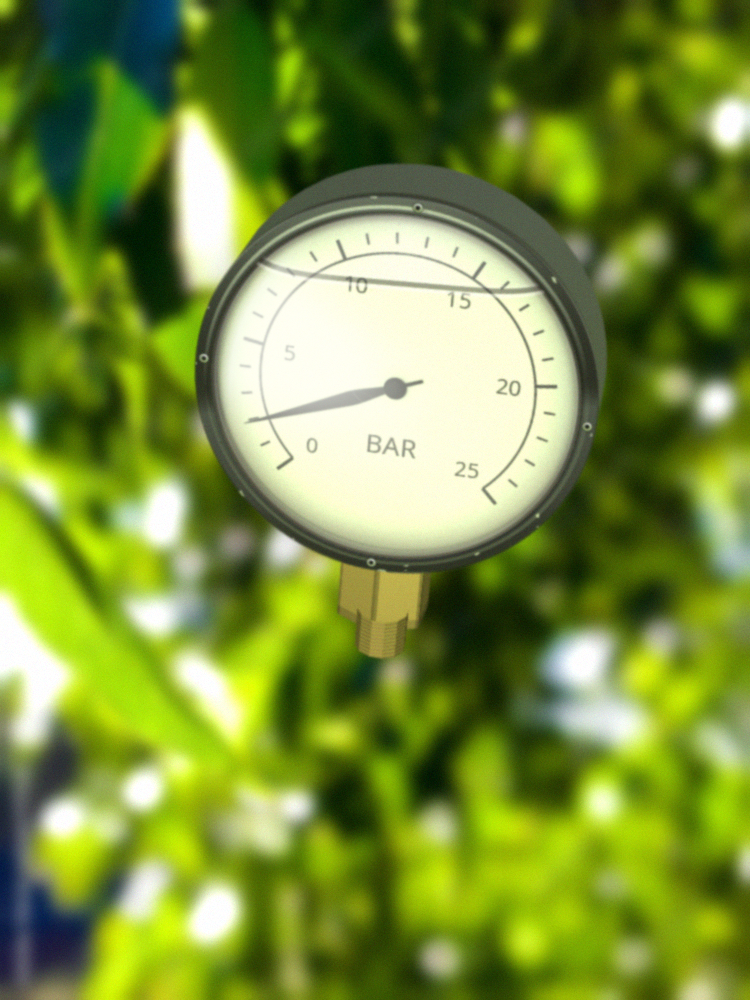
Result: 2bar
